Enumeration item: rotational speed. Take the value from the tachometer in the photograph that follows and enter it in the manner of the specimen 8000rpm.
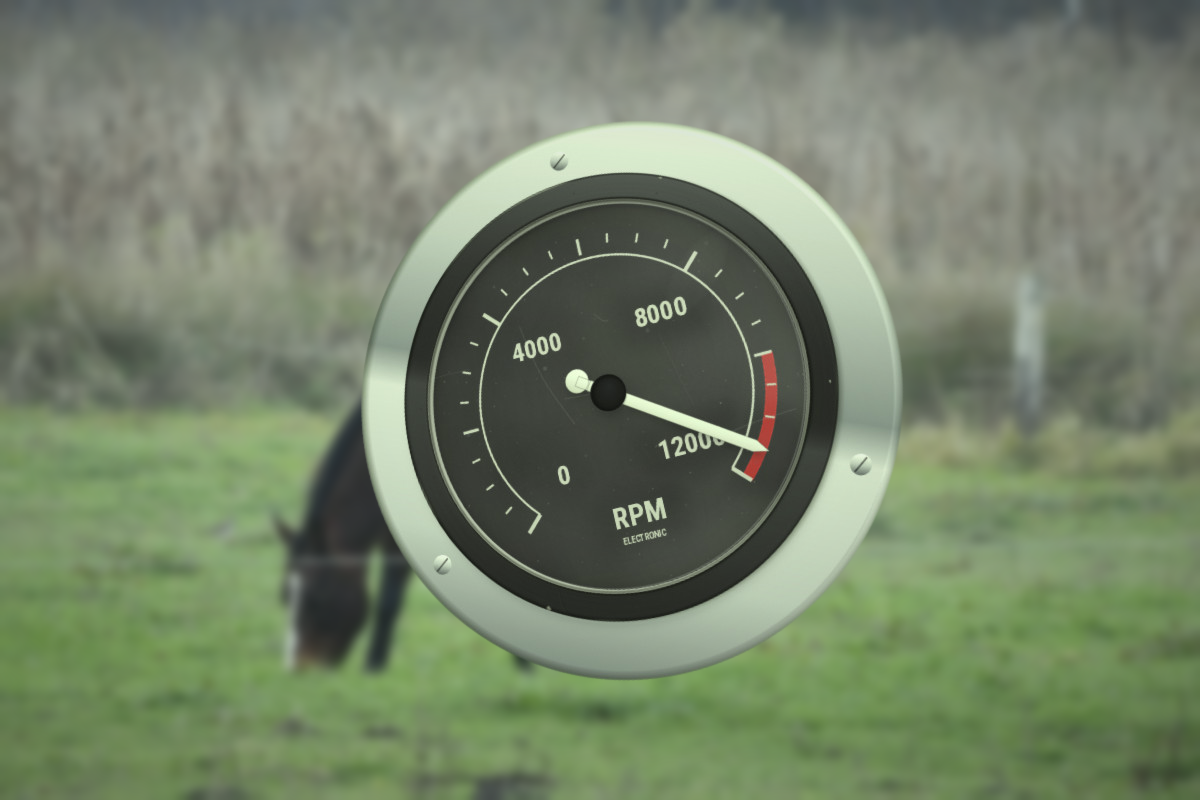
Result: 11500rpm
